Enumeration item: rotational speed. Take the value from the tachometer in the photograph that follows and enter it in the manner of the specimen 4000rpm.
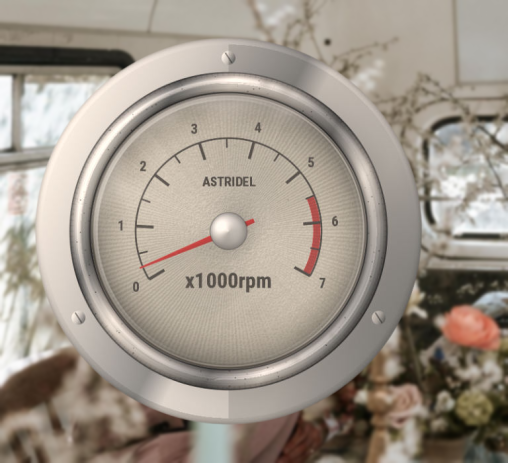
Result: 250rpm
